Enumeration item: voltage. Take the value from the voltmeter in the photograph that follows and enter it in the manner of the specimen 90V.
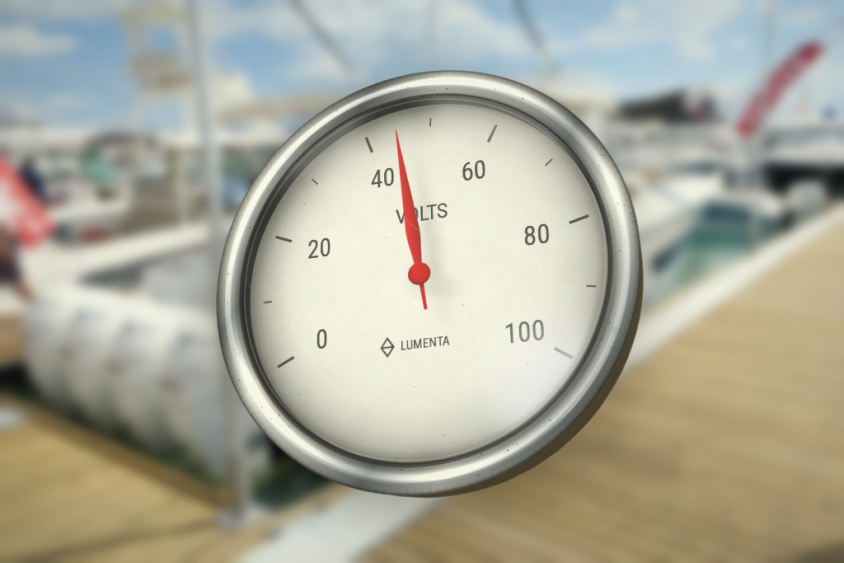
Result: 45V
